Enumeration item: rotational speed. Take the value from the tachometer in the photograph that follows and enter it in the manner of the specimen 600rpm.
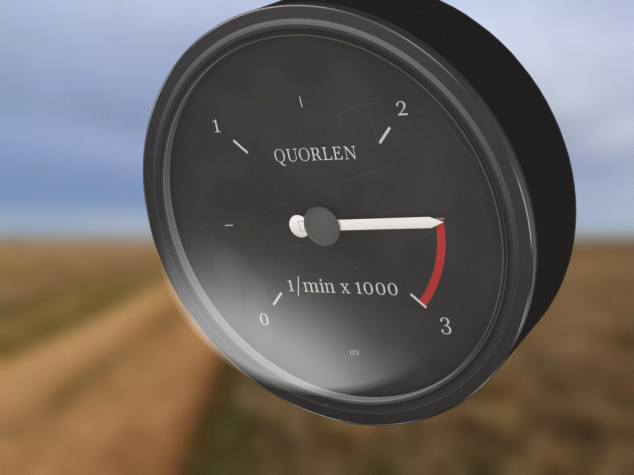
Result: 2500rpm
